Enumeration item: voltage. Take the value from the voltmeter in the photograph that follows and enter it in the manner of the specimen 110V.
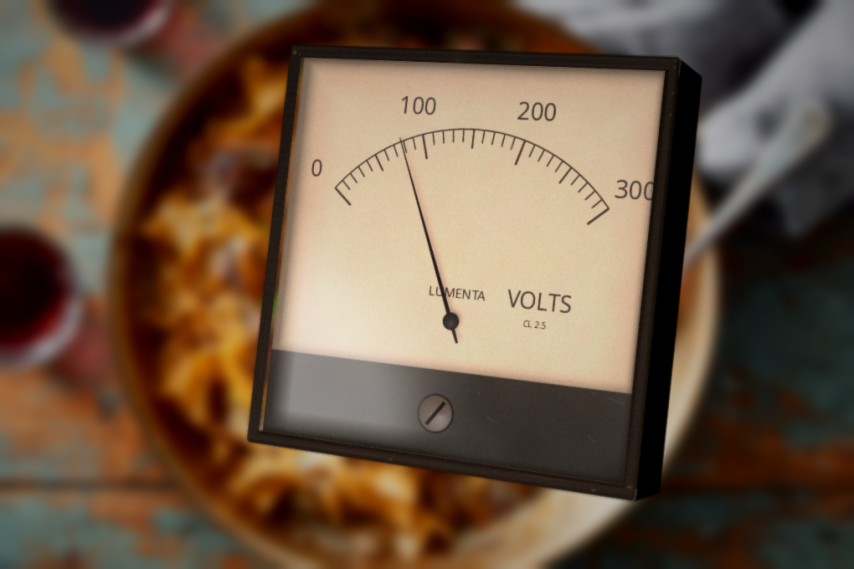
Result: 80V
